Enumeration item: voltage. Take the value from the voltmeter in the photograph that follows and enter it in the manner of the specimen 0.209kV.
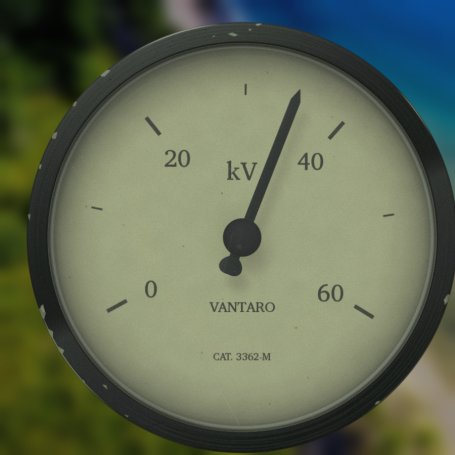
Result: 35kV
